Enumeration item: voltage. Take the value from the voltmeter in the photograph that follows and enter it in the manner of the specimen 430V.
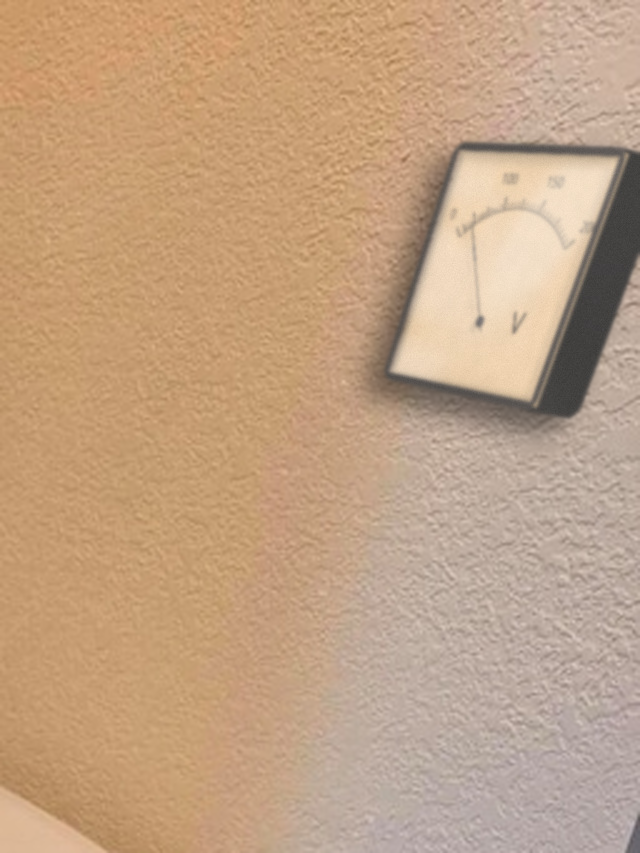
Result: 50V
